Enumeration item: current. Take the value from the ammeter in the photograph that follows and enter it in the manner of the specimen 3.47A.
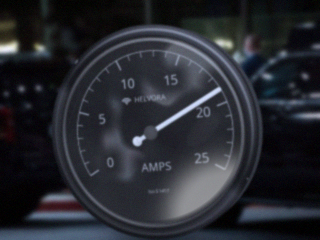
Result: 19A
